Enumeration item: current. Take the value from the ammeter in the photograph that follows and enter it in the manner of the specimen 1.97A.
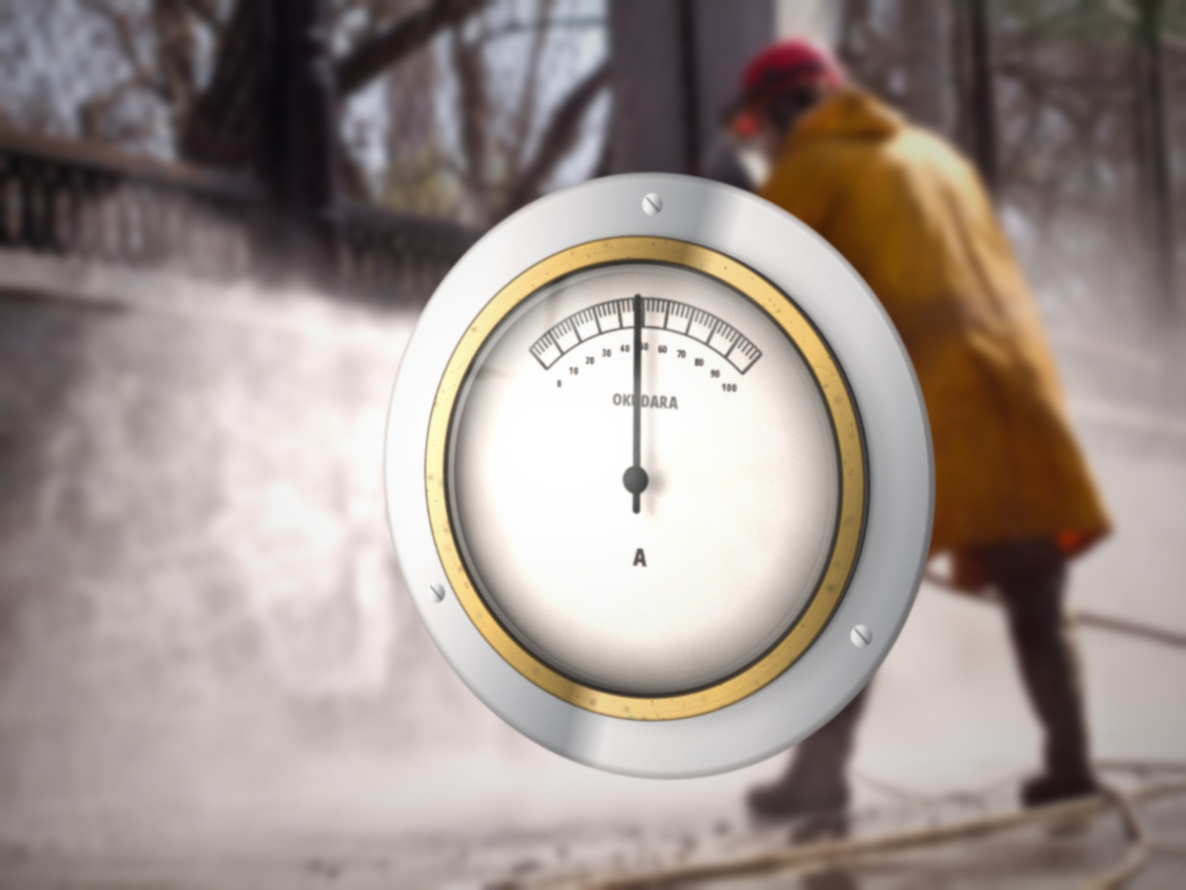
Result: 50A
